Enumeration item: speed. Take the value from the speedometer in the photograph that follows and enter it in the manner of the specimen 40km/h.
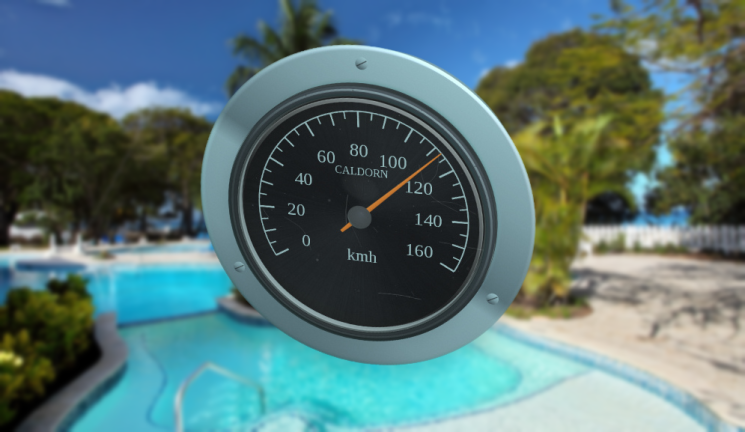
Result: 112.5km/h
